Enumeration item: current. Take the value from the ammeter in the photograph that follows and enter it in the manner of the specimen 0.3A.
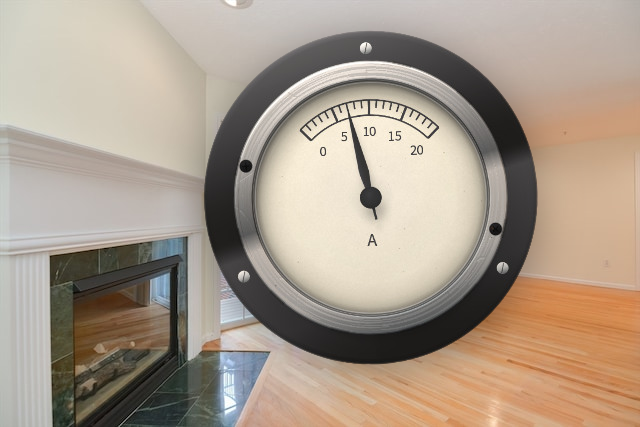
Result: 7A
